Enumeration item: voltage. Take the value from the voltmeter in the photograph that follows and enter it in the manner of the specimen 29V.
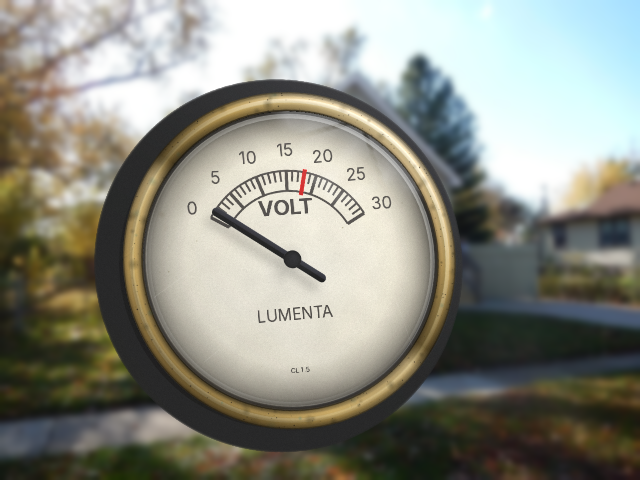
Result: 1V
